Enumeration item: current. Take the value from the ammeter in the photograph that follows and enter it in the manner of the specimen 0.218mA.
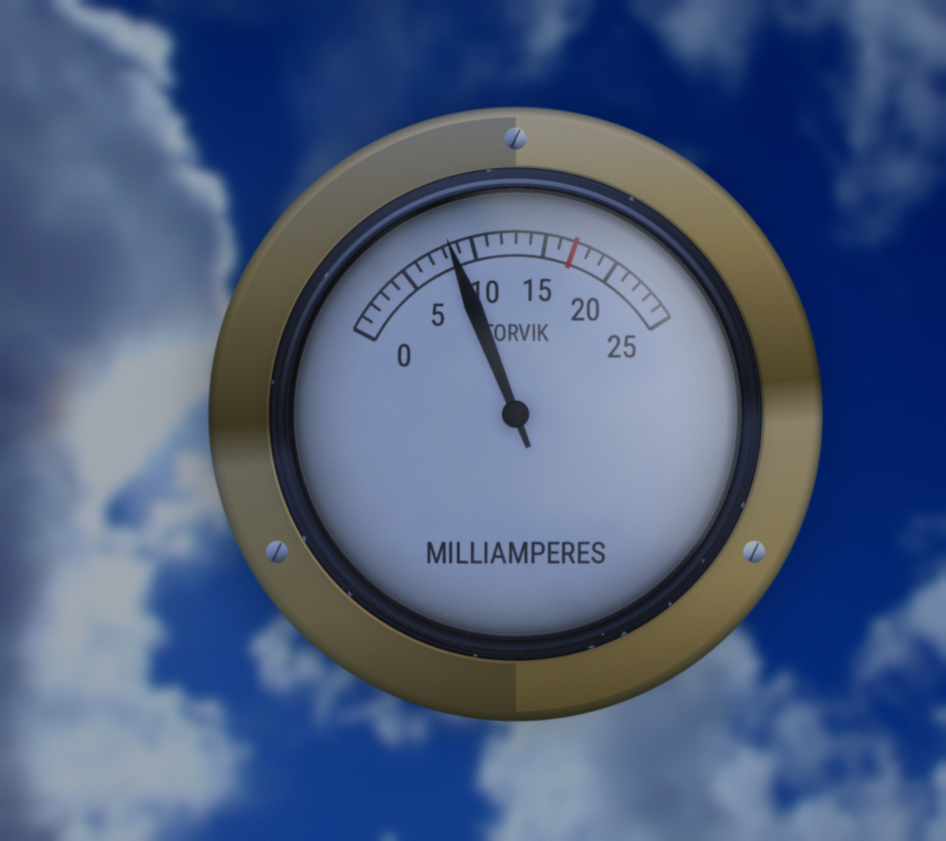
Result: 8.5mA
